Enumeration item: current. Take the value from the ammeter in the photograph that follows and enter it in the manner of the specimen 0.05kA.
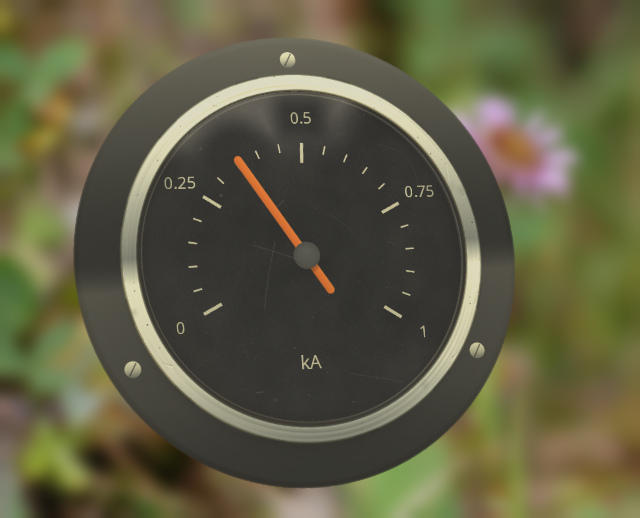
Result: 0.35kA
